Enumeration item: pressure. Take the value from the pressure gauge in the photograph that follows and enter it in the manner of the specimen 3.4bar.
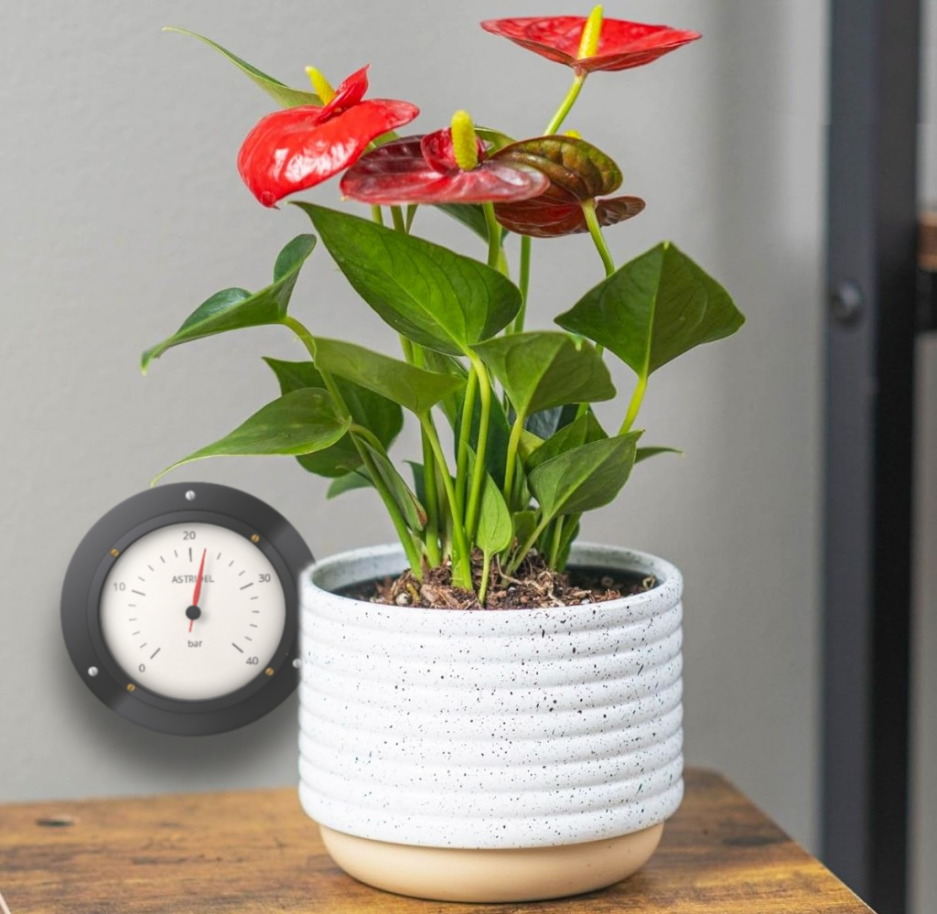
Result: 22bar
